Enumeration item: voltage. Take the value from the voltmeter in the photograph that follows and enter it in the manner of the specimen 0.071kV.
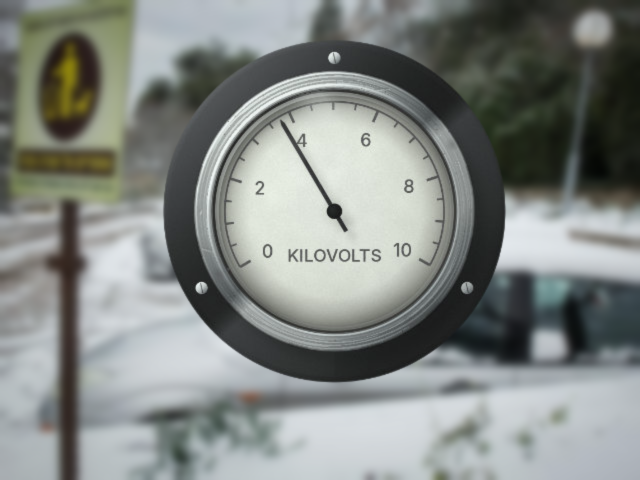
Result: 3.75kV
